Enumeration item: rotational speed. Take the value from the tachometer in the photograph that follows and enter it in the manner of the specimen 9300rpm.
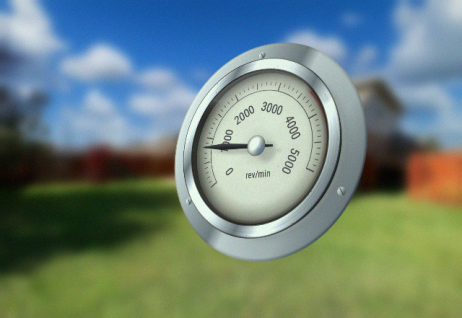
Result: 800rpm
